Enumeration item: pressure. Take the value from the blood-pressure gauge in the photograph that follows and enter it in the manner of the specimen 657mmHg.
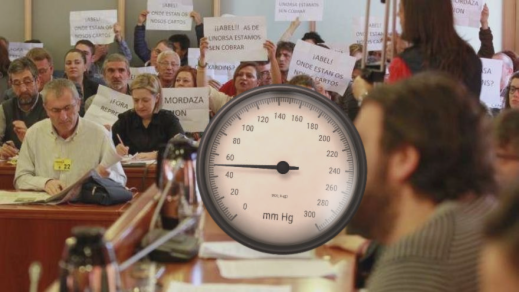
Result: 50mmHg
